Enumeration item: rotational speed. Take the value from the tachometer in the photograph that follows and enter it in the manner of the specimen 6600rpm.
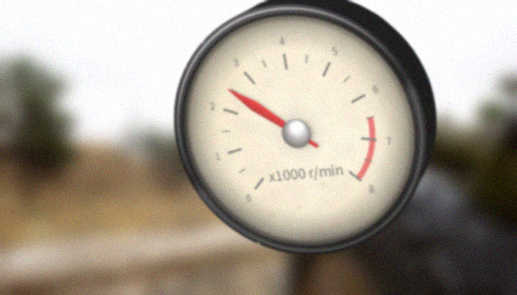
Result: 2500rpm
